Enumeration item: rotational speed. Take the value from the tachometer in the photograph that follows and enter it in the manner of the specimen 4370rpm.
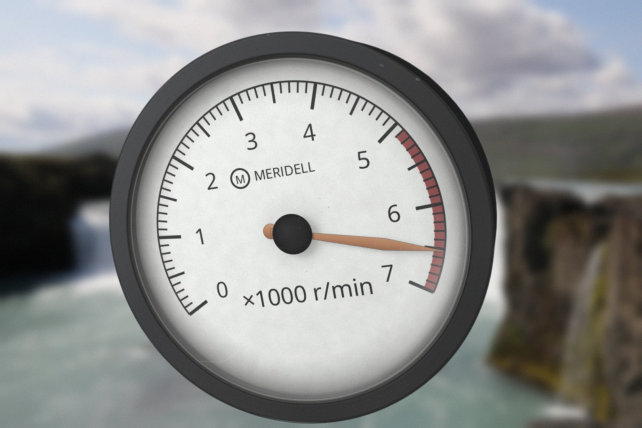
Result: 6500rpm
